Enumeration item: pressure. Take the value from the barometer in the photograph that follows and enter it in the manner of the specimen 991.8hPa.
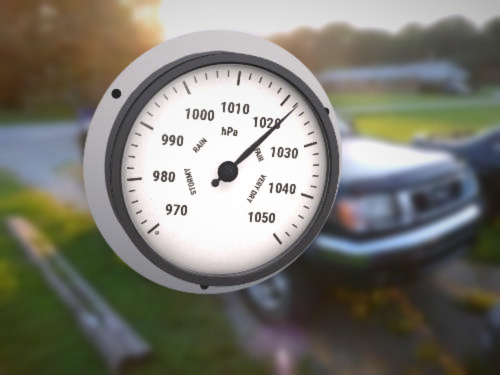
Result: 1022hPa
